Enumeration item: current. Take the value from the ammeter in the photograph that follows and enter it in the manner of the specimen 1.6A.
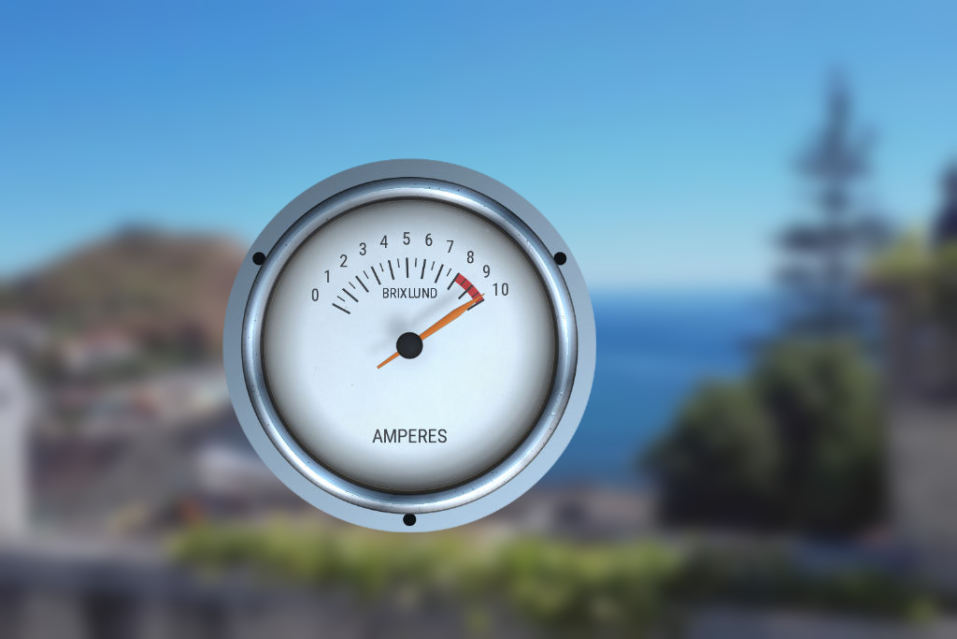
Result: 9.75A
